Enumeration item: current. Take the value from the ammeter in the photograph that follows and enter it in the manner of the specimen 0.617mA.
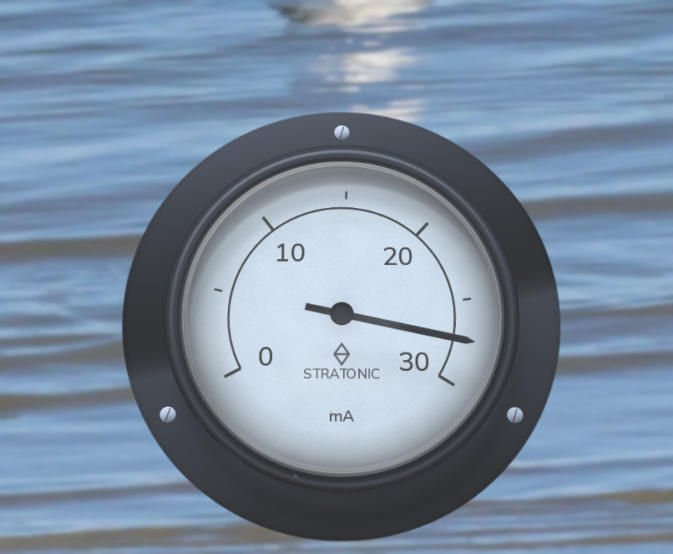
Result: 27.5mA
